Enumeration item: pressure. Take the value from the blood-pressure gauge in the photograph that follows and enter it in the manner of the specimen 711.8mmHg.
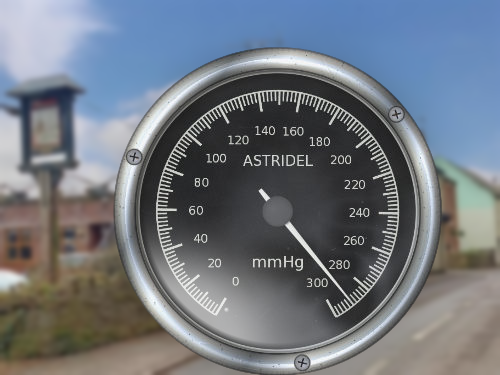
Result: 290mmHg
